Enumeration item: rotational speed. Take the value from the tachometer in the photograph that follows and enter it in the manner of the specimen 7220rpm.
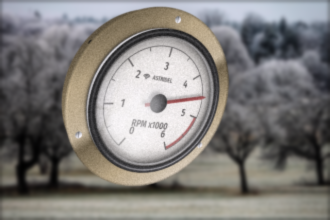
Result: 4500rpm
